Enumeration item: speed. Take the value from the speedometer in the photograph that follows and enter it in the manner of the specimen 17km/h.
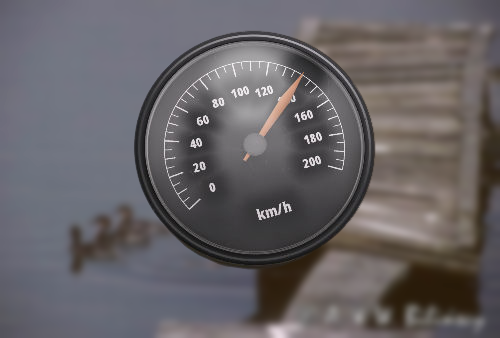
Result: 140km/h
